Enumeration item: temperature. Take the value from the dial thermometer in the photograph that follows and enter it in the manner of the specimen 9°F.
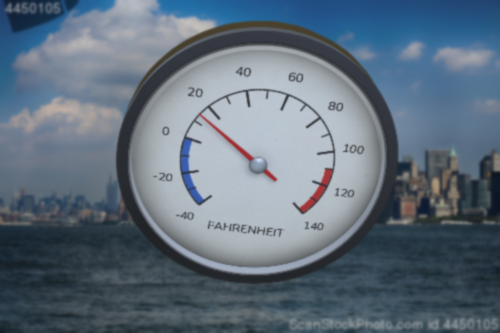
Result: 15°F
